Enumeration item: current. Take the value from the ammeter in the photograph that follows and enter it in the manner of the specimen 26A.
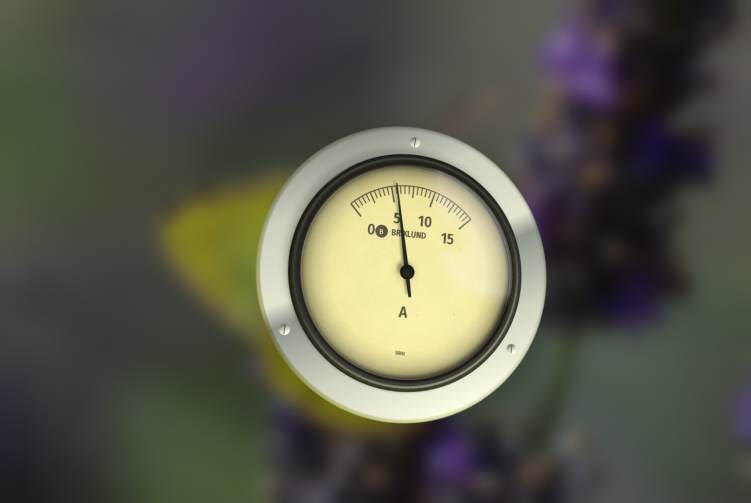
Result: 5.5A
